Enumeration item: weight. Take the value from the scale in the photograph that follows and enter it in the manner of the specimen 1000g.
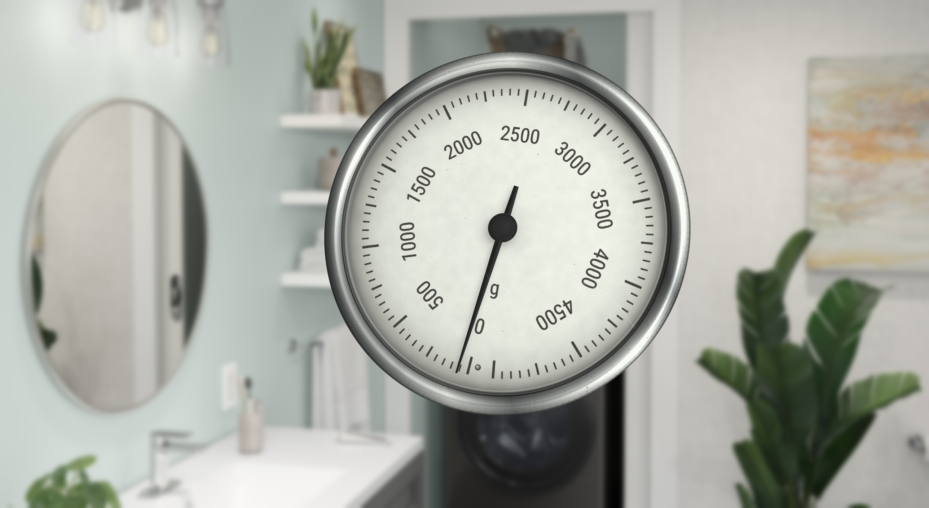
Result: 50g
